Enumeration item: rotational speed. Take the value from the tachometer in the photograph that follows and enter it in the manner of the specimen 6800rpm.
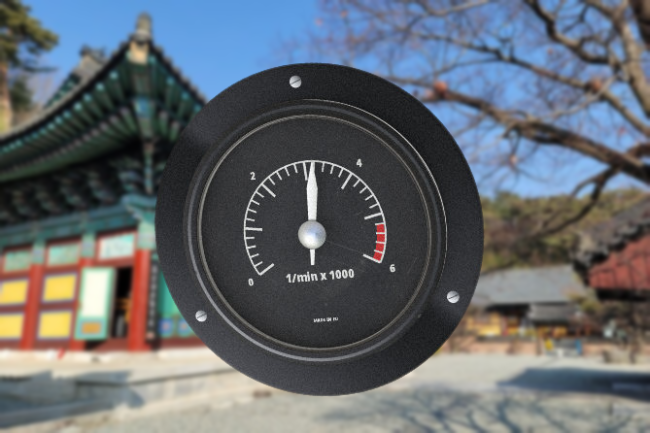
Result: 3200rpm
